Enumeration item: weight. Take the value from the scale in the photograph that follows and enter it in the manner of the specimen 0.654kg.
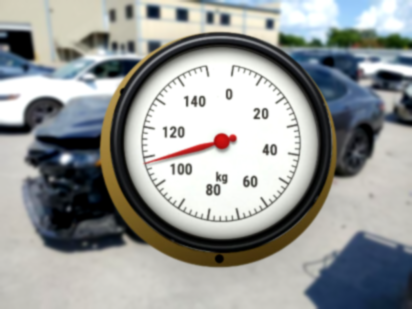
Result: 108kg
